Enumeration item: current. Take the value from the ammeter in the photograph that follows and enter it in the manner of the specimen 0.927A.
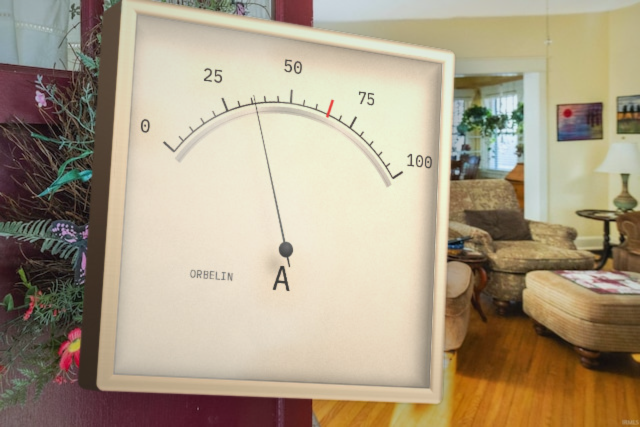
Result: 35A
